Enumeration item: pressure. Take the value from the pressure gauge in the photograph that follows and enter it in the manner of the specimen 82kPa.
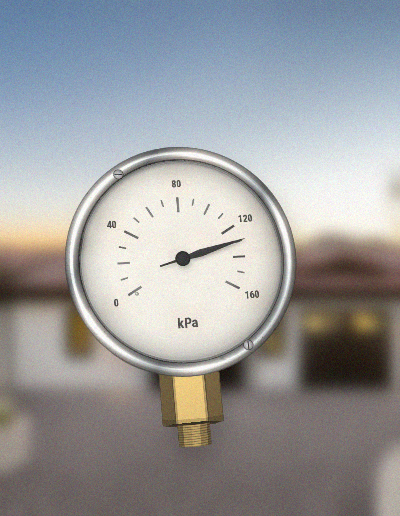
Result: 130kPa
